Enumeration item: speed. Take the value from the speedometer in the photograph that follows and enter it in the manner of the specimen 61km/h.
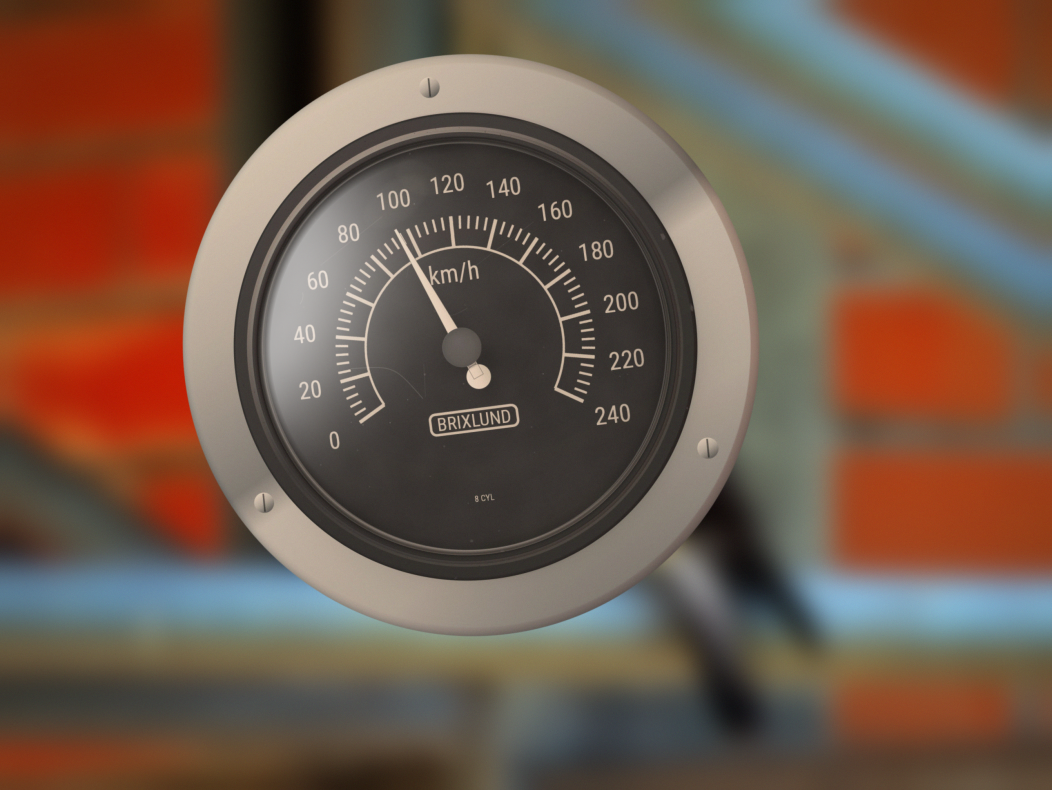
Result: 96km/h
